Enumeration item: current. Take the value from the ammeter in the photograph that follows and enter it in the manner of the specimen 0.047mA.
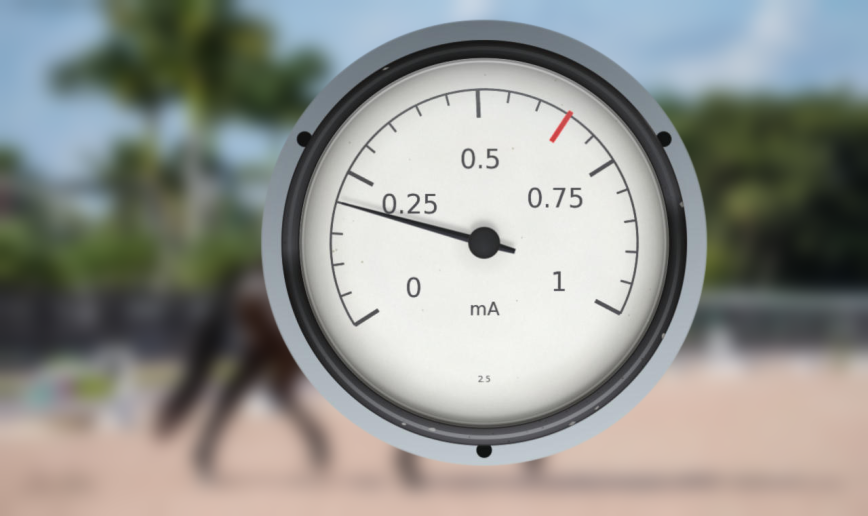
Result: 0.2mA
